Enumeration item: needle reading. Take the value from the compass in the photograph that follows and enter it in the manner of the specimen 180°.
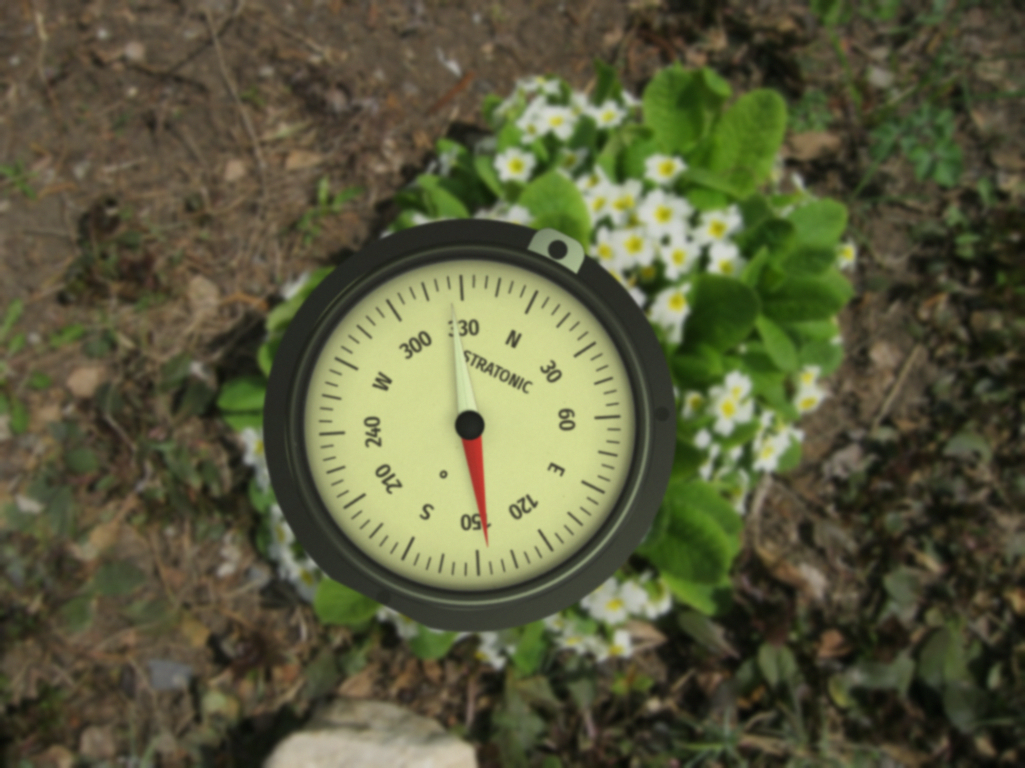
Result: 145°
